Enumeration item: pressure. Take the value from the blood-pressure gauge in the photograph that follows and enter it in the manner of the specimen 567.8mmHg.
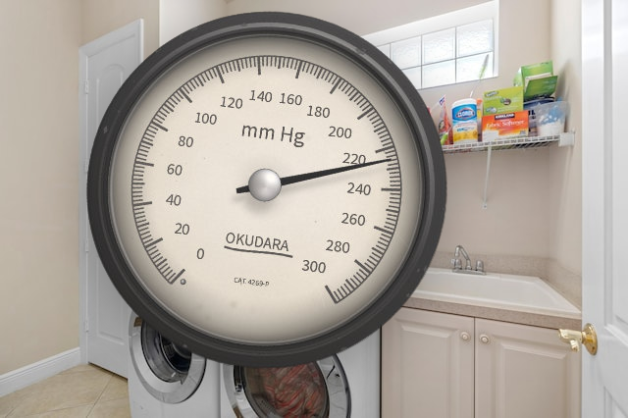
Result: 226mmHg
